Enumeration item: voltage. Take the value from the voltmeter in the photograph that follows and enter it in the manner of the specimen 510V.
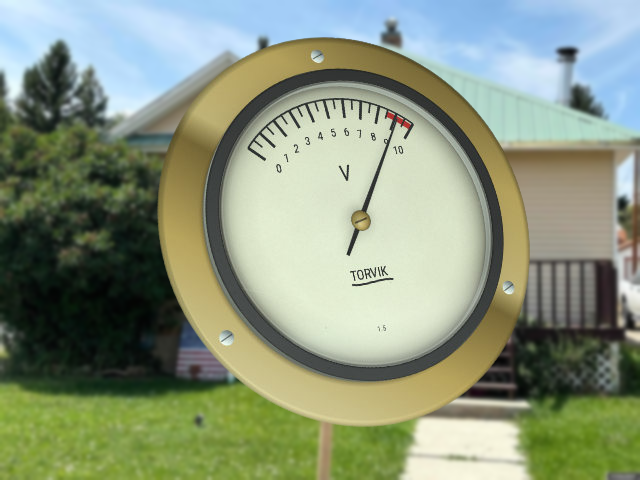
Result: 9V
